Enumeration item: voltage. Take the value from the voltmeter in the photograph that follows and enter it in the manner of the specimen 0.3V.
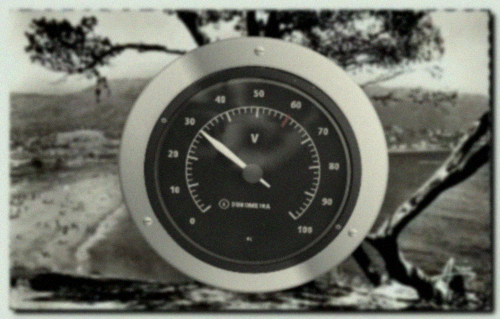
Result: 30V
